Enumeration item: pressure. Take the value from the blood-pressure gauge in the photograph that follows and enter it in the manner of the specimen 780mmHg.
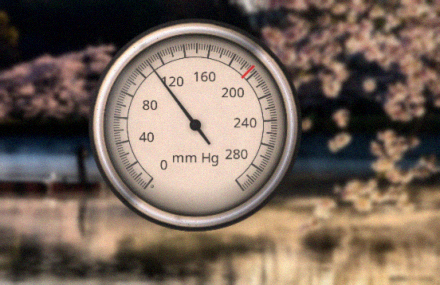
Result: 110mmHg
